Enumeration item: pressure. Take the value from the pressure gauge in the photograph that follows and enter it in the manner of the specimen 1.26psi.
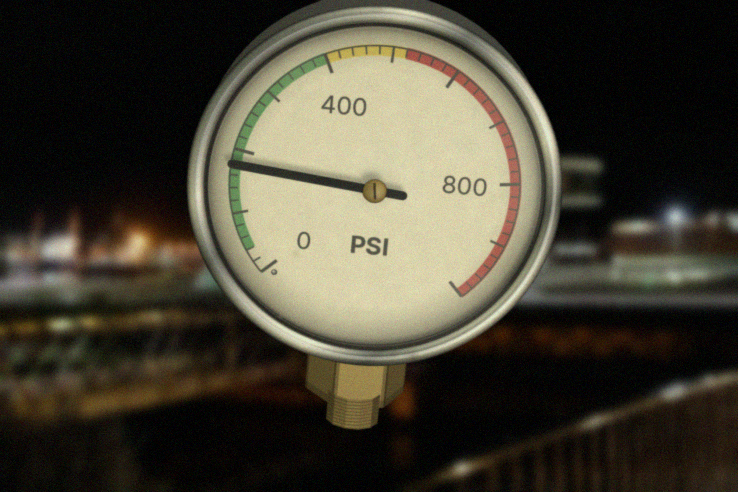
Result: 180psi
